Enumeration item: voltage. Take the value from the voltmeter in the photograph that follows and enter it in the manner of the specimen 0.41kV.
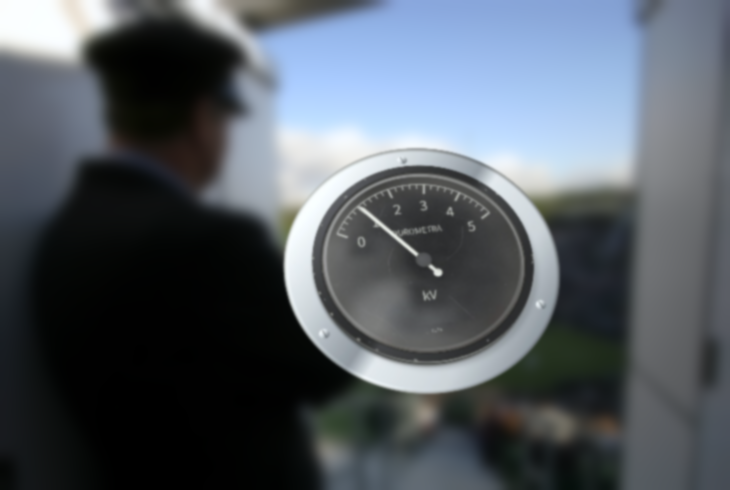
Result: 1kV
